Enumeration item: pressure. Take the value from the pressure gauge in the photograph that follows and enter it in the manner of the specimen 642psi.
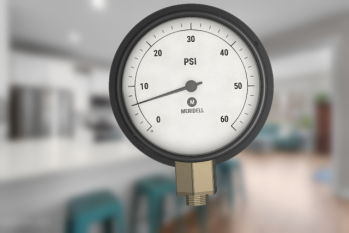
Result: 6psi
